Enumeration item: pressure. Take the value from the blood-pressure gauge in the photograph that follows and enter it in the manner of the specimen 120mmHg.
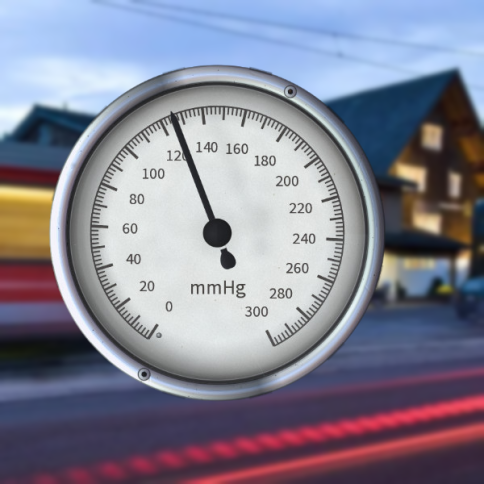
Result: 126mmHg
